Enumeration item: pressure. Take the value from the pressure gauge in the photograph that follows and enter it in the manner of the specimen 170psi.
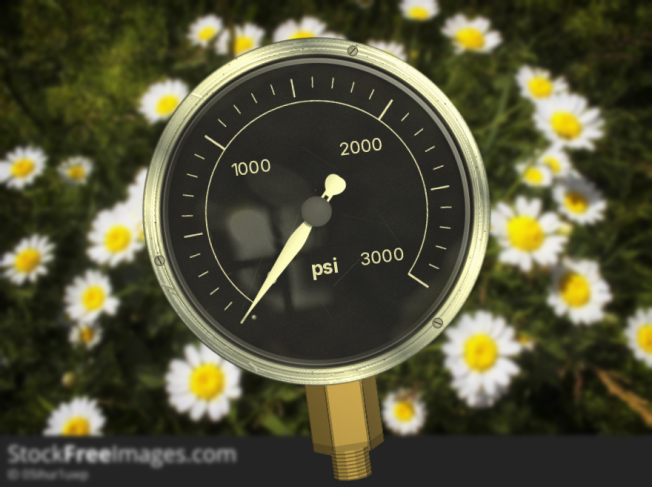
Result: 0psi
